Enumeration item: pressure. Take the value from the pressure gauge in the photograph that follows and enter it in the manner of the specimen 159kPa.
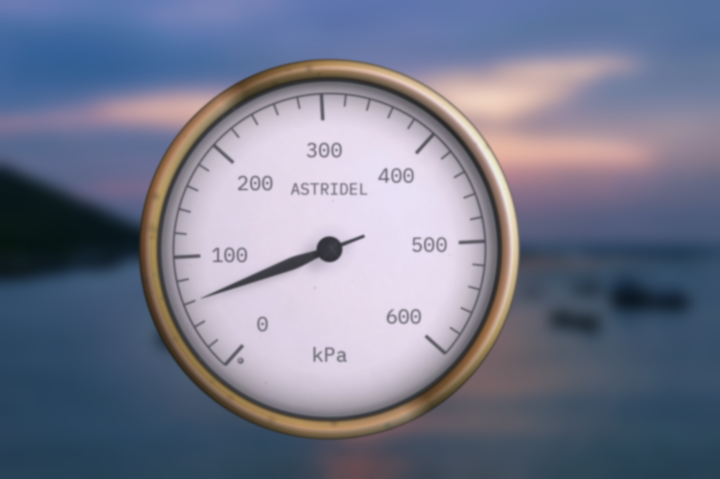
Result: 60kPa
